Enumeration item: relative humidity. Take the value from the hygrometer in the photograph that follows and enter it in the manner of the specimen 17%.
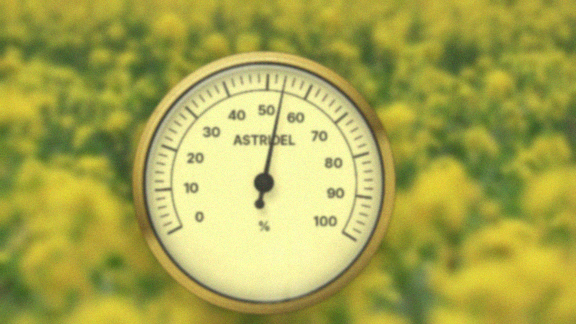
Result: 54%
